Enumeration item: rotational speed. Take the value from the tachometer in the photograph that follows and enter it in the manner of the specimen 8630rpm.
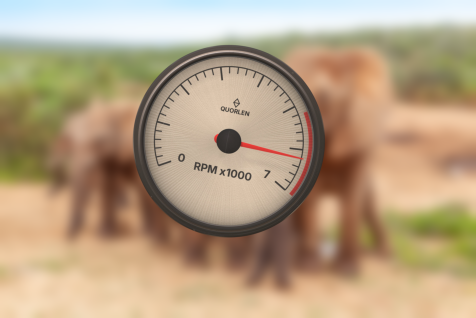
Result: 6200rpm
